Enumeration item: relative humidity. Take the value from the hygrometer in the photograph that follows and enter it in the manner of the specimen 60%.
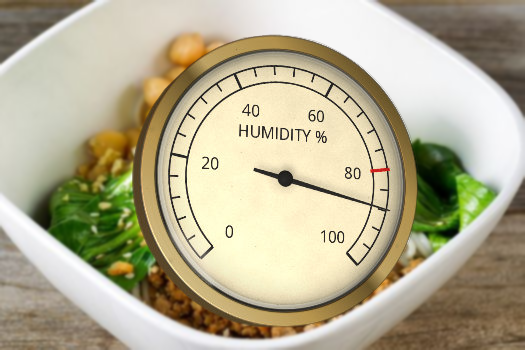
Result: 88%
